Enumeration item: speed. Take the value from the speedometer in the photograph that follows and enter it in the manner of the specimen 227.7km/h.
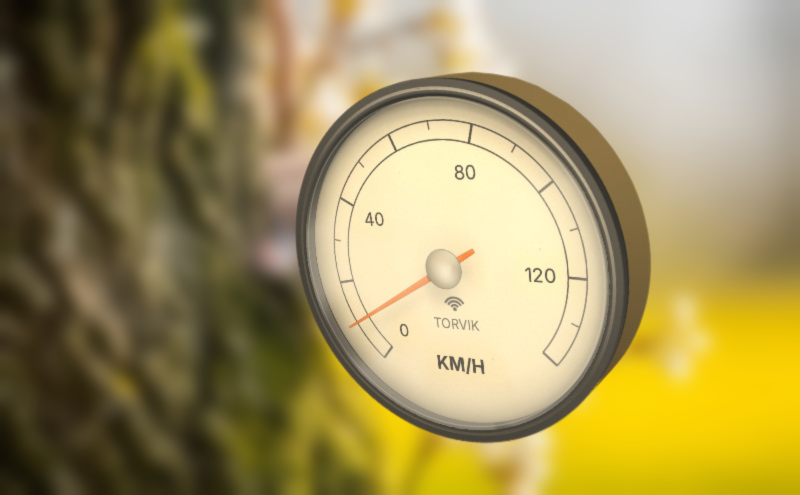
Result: 10km/h
